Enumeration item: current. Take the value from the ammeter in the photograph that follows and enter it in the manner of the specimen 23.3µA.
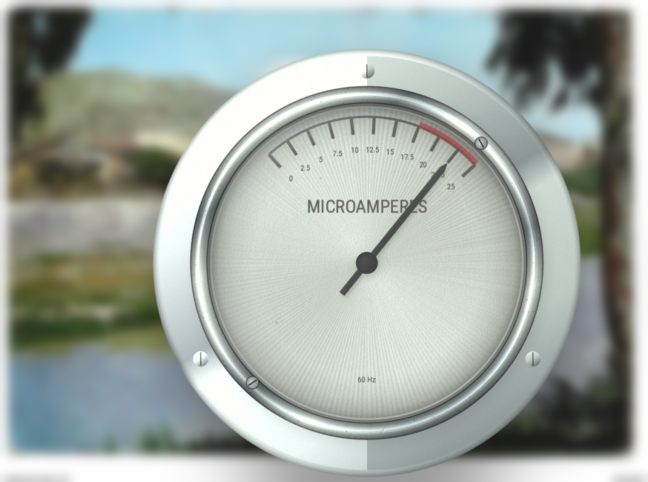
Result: 22.5µA
